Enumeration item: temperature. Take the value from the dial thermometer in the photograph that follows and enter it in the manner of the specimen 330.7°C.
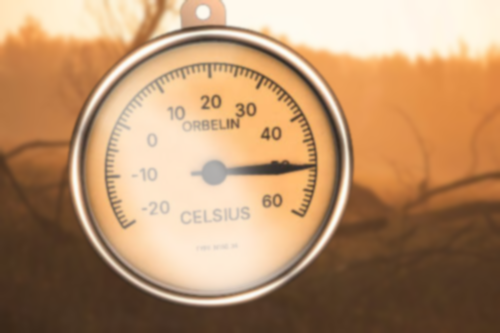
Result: 50°C
